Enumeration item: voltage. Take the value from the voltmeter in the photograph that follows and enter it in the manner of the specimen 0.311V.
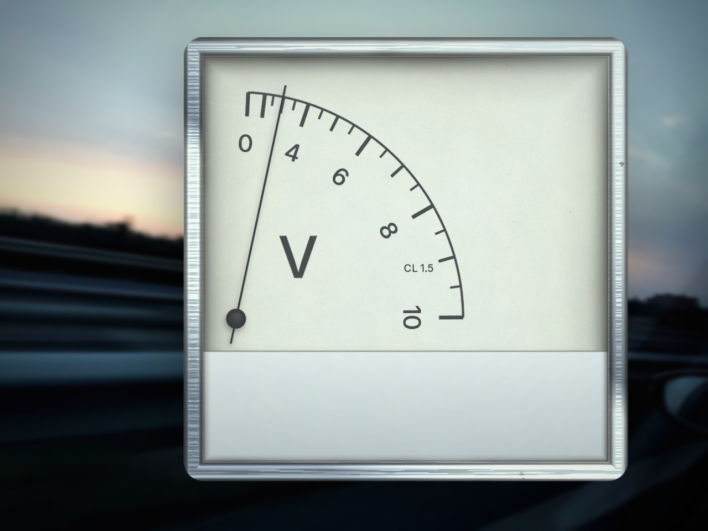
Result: 3V
